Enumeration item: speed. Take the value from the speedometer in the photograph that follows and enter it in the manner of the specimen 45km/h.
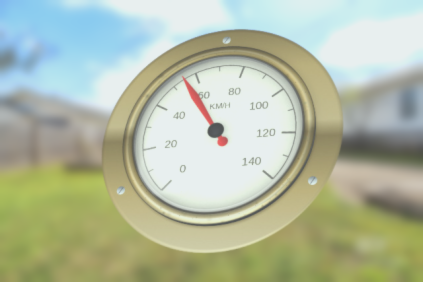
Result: 55km/h
